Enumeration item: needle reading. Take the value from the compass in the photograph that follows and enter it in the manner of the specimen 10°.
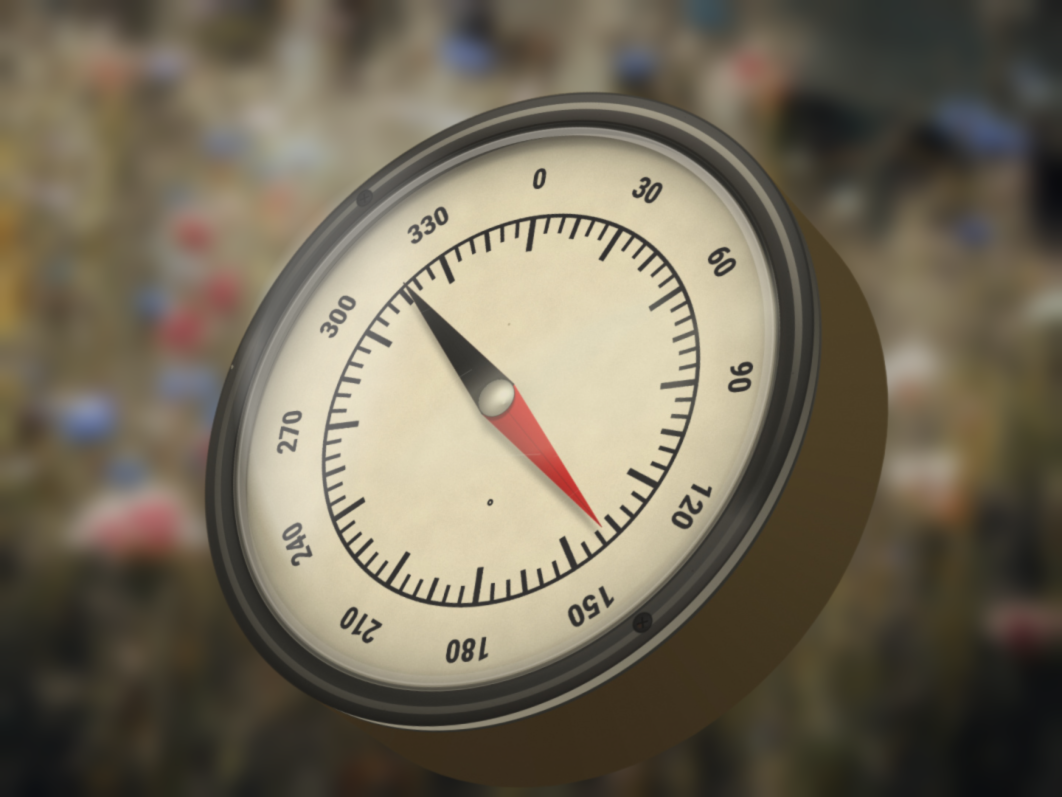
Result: 137.5°
